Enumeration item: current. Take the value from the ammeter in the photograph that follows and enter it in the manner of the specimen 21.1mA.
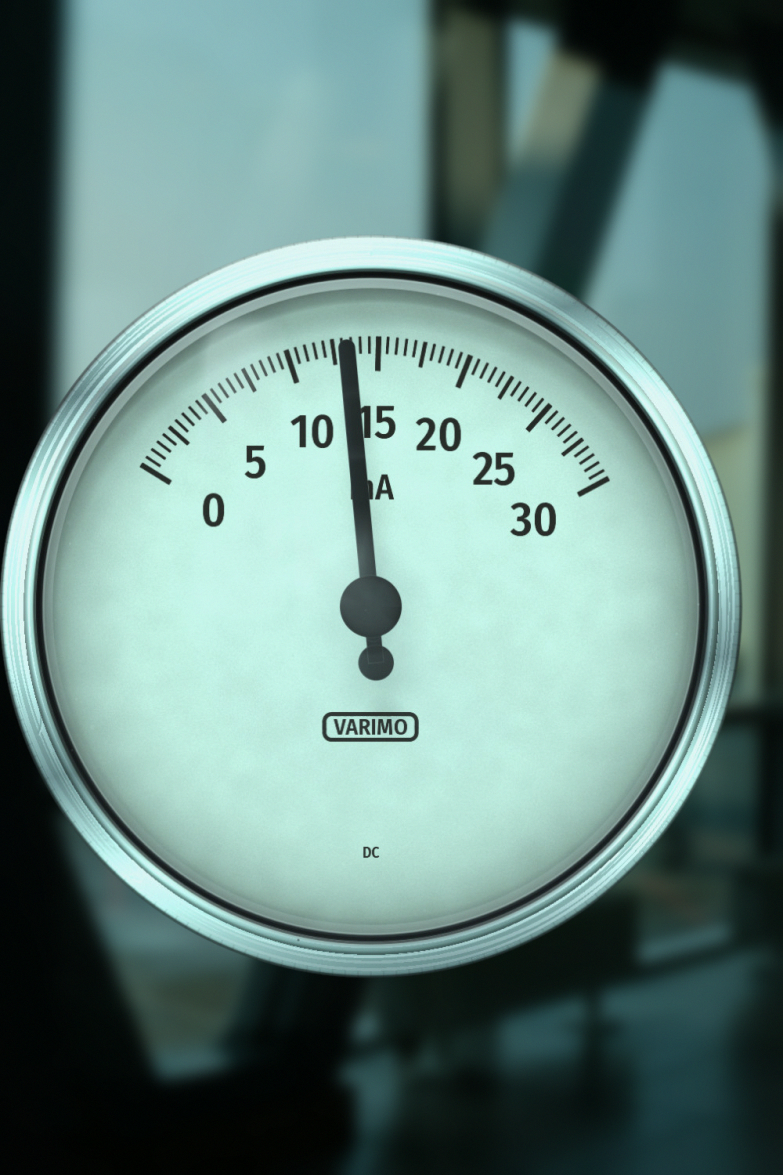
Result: 13.25mA
